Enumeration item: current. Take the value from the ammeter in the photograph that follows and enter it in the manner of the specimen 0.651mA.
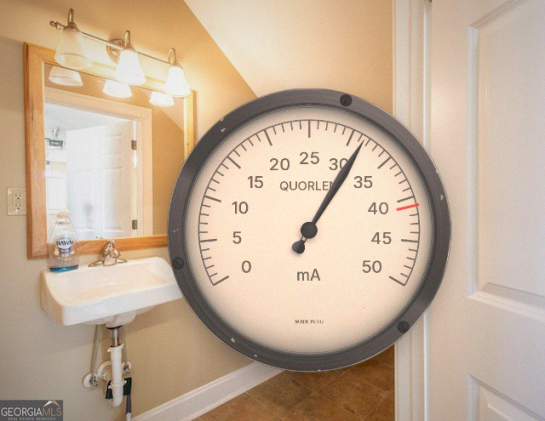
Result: 31.5mA
